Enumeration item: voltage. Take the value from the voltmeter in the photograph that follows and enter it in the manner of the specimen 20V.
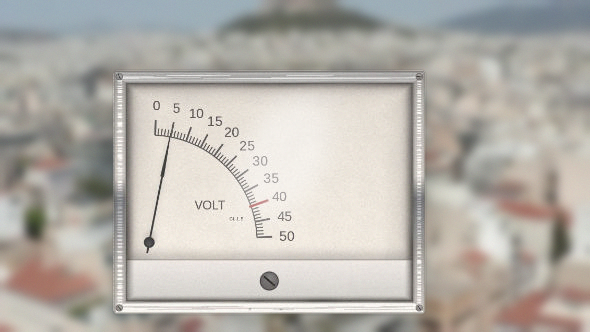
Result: 5V
